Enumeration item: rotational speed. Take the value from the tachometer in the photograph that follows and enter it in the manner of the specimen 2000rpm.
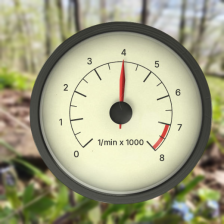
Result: 4000rpm
